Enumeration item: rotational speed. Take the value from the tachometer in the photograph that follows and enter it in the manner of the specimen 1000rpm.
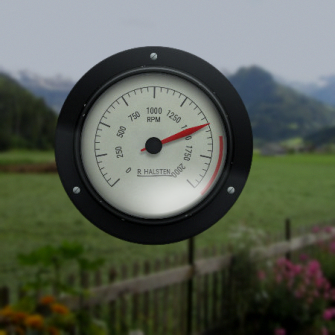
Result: 1500rpm
